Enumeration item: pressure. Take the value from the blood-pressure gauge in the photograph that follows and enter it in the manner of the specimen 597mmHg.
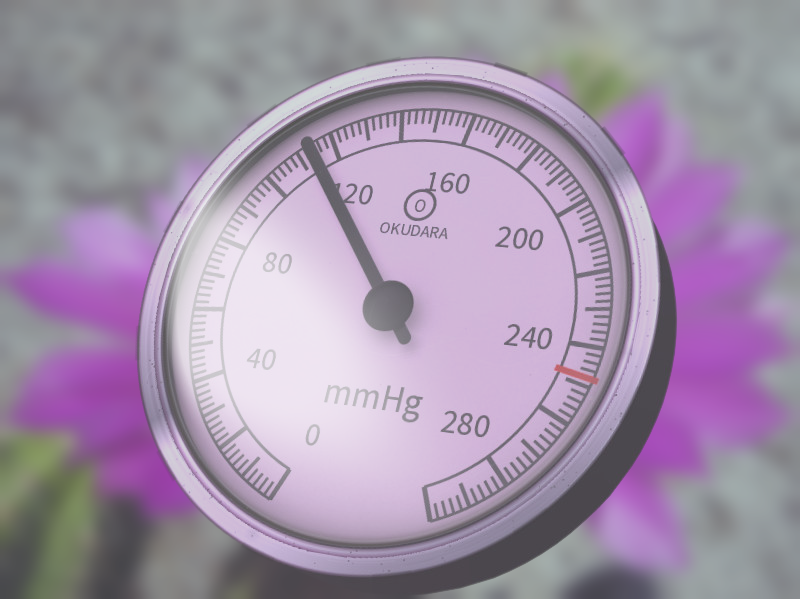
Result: 114mmHg
